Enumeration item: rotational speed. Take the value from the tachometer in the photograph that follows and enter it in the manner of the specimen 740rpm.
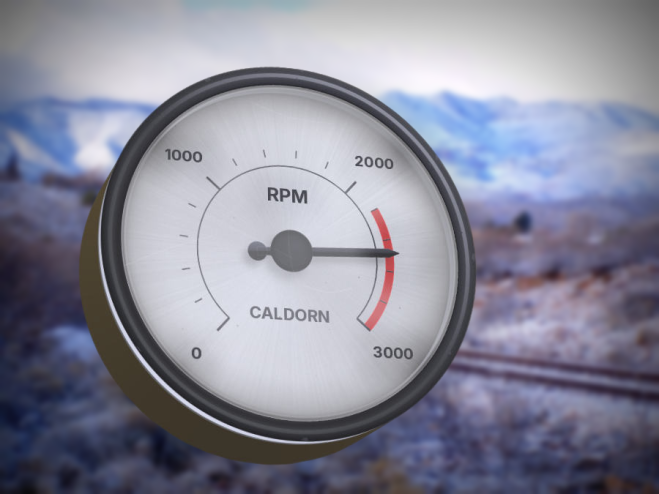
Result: 2500rpm
